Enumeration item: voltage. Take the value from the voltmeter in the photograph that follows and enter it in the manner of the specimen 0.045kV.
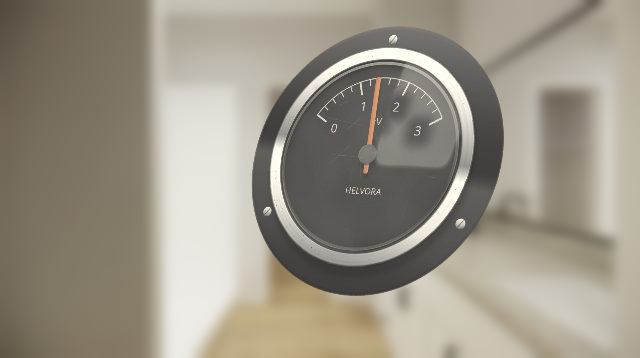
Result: 1.4kV
